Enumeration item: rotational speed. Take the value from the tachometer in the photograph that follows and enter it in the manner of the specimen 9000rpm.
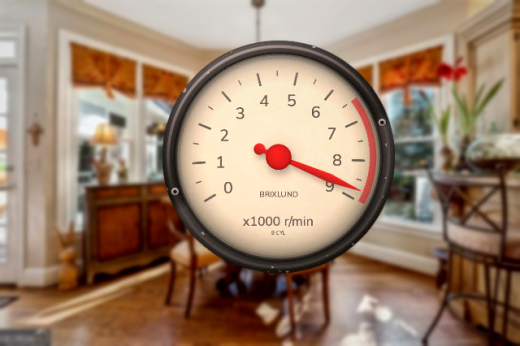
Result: 8750rpm
